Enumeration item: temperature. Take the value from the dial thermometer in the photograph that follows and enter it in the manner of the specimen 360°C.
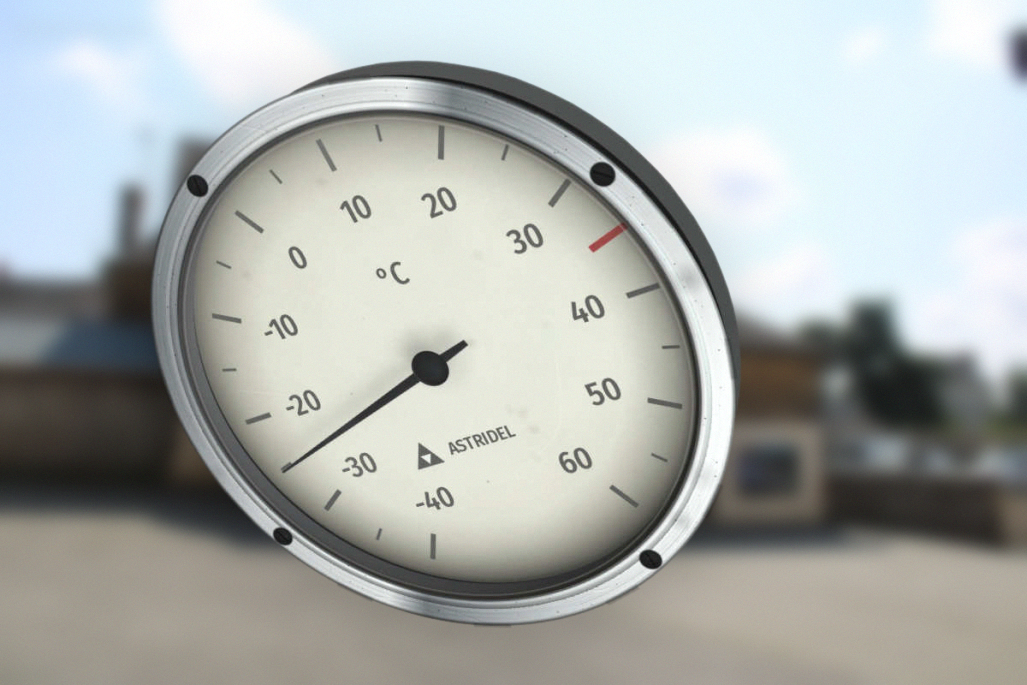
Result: -25°C
